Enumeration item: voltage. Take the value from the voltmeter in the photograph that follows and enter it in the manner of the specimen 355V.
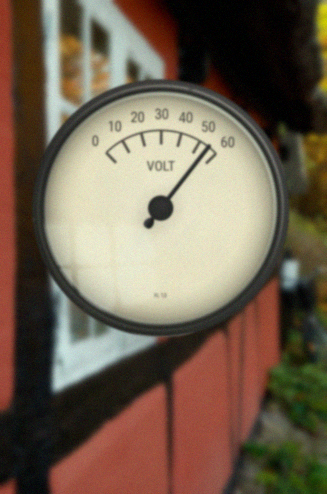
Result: 55V
